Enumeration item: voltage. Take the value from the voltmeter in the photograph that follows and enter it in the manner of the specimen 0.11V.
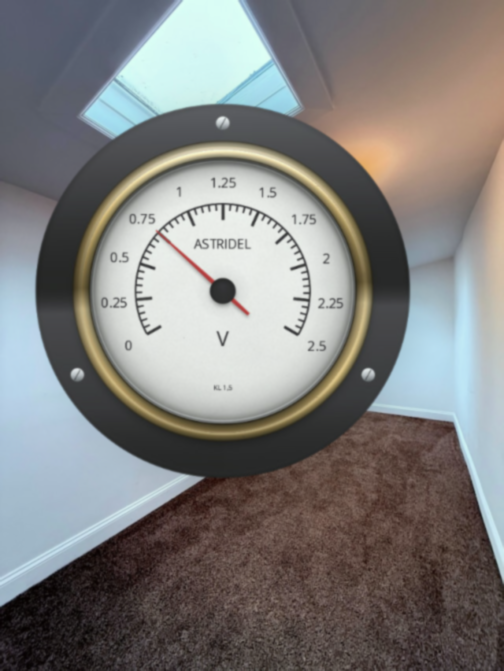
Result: 0.75V
